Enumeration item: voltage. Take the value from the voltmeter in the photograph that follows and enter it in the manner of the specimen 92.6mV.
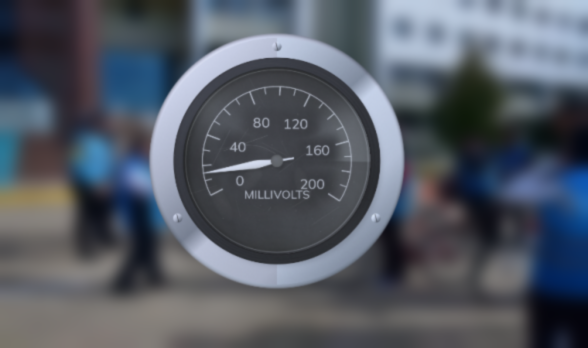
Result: 15mV
